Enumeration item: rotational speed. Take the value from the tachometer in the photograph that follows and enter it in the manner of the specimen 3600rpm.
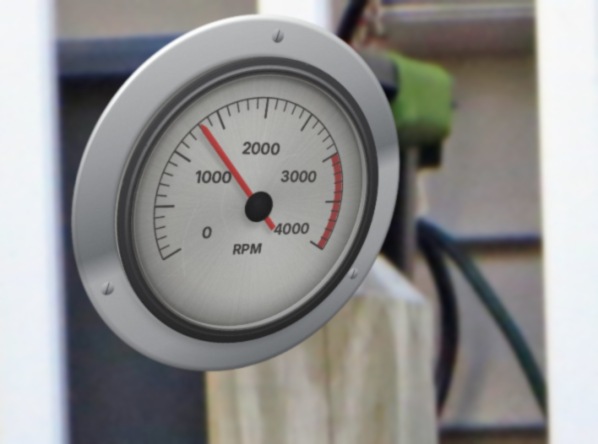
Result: 1300rpm
